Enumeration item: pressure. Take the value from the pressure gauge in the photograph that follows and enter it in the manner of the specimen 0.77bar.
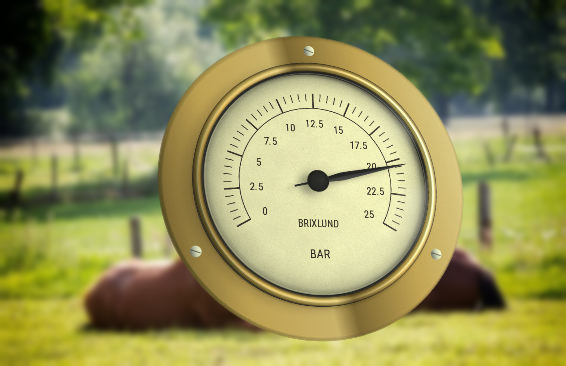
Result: 20.5bar
